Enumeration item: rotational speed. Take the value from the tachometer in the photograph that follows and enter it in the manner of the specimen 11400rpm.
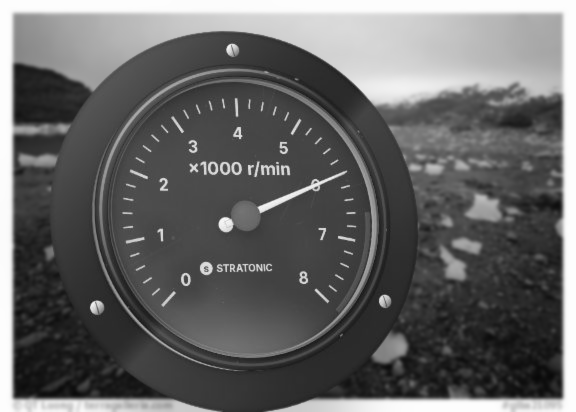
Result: 6000rpm
